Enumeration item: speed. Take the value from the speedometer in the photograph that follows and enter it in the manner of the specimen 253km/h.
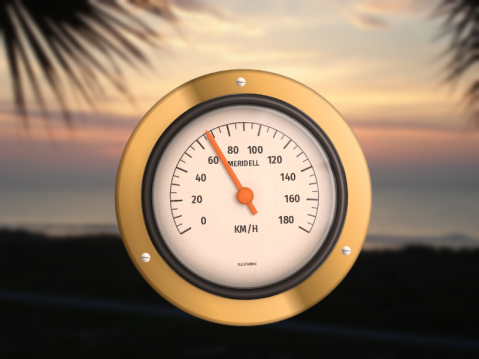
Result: 67.5km/h
